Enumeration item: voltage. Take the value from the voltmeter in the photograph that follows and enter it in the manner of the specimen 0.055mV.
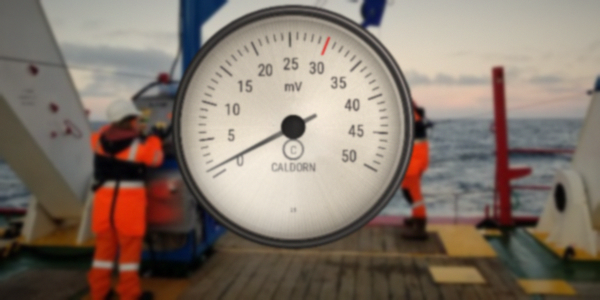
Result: 1mV
